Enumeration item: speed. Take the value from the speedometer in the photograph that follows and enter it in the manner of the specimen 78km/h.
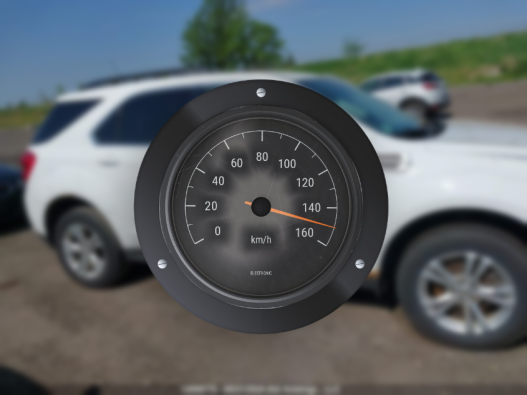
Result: 150km/h
